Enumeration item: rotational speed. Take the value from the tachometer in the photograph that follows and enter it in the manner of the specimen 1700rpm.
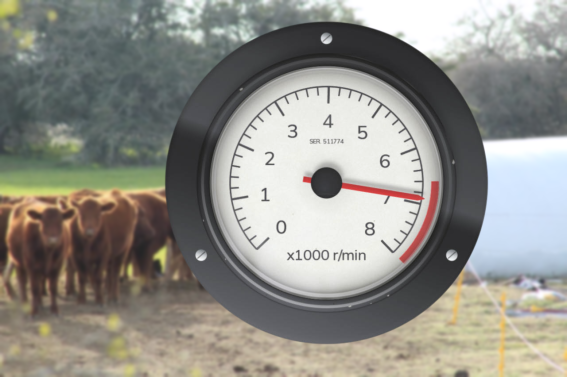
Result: 6900rpm
